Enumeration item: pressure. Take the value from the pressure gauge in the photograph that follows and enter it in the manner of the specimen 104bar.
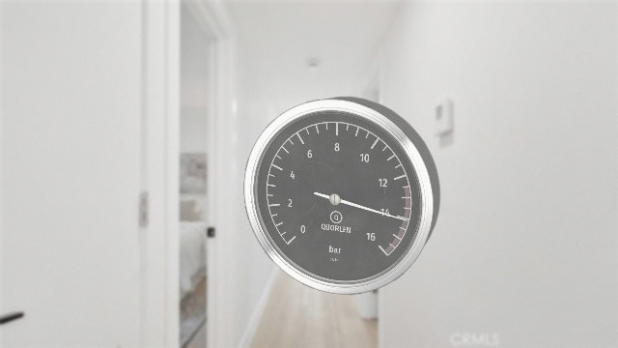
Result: 14bar
